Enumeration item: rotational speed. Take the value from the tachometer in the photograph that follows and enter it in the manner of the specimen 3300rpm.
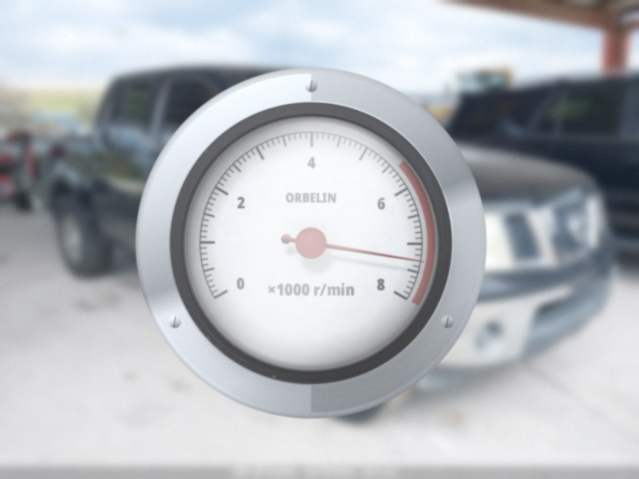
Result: 7300rpm
